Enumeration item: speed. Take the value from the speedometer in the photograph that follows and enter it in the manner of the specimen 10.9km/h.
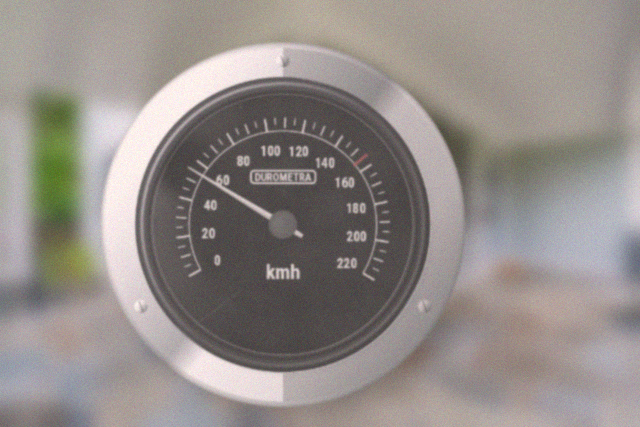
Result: 55km/h
